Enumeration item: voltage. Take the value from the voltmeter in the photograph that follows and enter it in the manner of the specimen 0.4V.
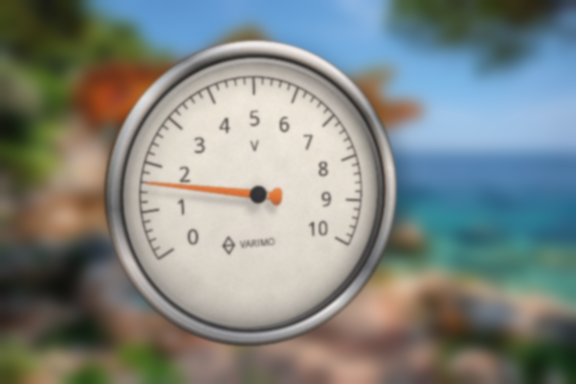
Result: 1.6V
